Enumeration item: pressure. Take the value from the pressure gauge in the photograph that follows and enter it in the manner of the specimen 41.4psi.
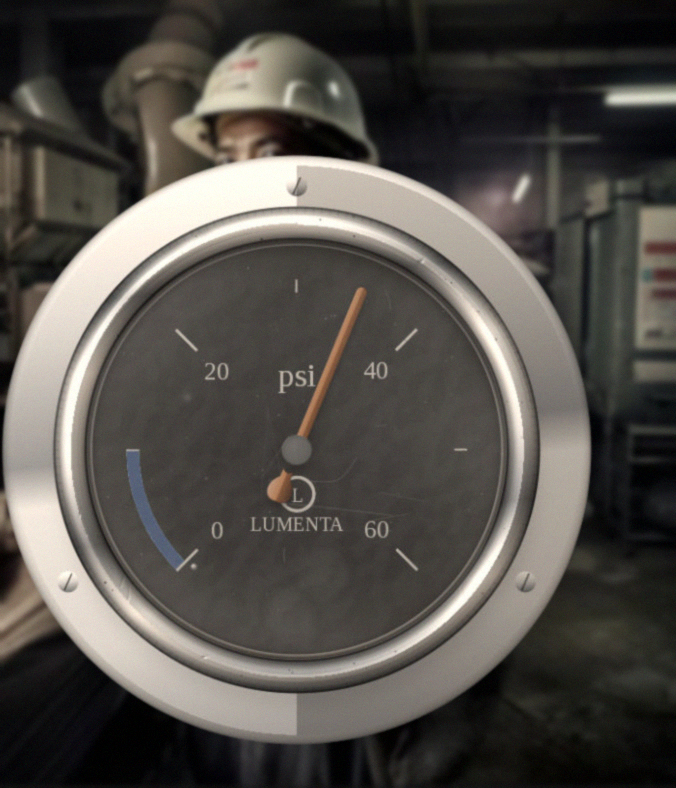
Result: 35psi
